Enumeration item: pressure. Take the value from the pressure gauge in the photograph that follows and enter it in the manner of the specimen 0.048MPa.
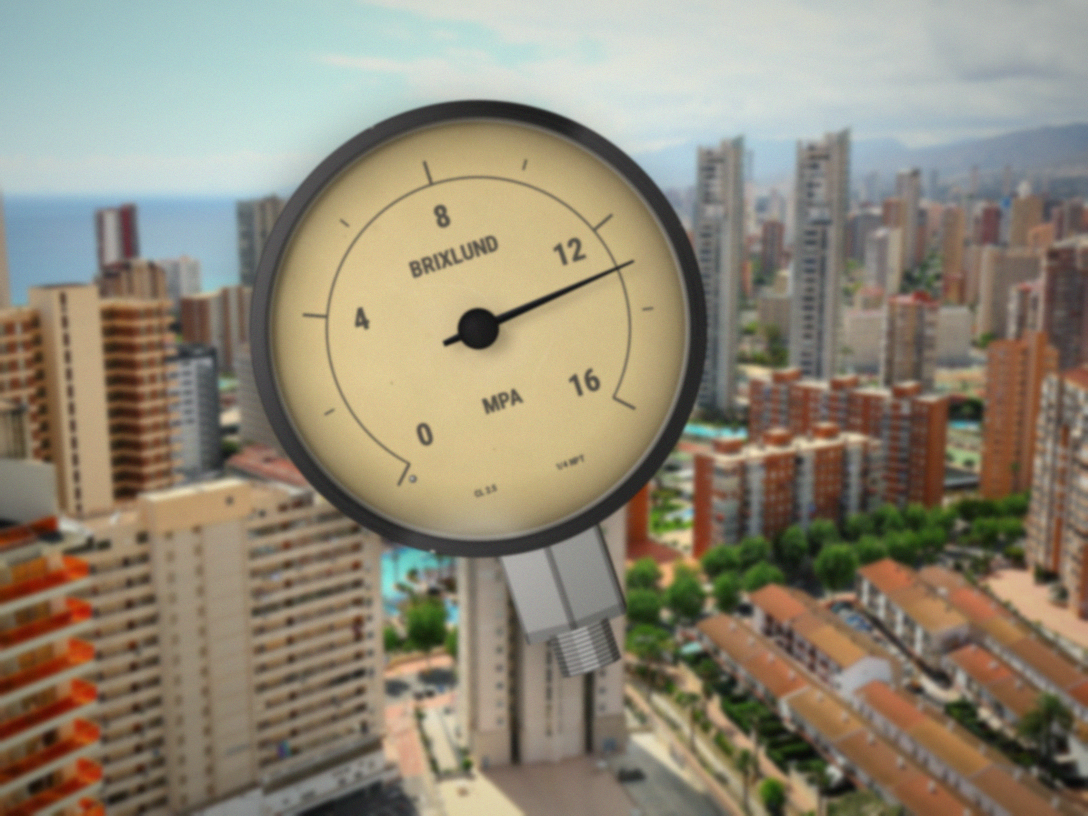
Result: 13MPa
